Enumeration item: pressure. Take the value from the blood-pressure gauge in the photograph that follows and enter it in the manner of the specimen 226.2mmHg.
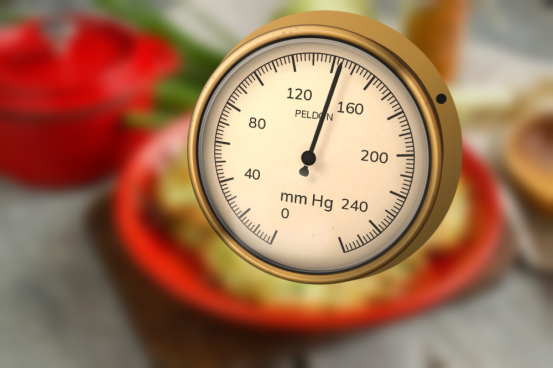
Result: 144mmHg
